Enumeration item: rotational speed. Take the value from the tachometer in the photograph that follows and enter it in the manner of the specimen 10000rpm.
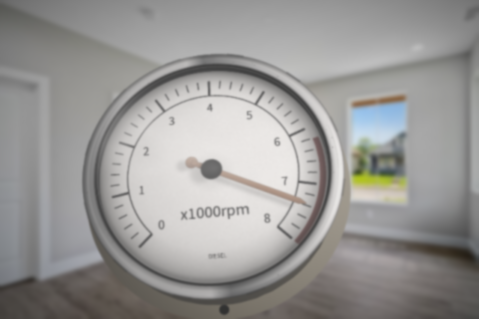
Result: 7400rpm
